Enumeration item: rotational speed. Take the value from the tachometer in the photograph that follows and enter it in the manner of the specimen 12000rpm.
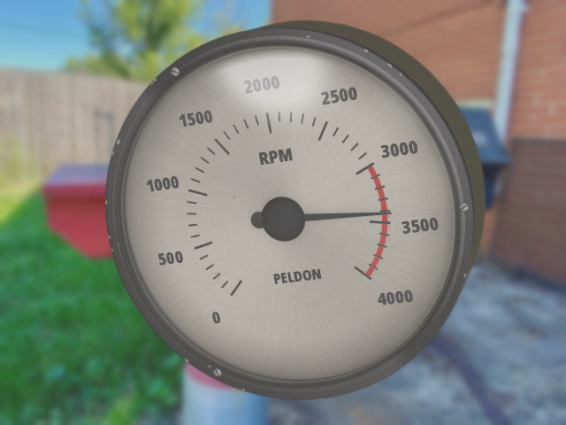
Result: 3400rpm
